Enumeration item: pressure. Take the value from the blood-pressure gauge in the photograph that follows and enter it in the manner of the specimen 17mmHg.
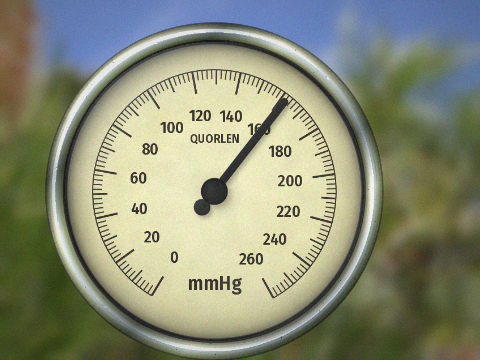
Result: 162mmHg
